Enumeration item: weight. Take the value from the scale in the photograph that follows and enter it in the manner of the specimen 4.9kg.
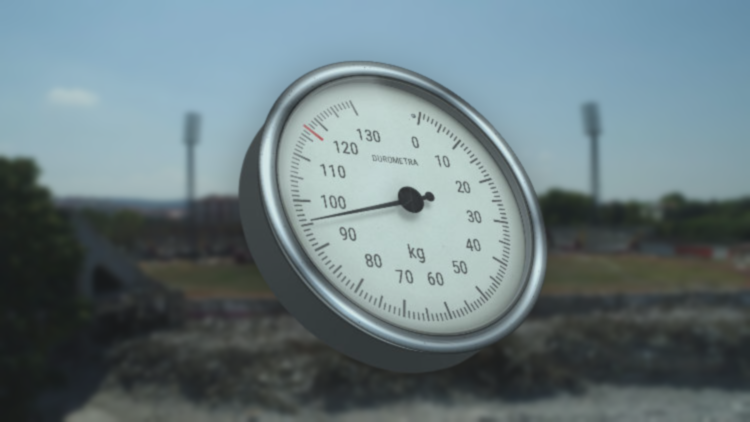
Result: 95kg
